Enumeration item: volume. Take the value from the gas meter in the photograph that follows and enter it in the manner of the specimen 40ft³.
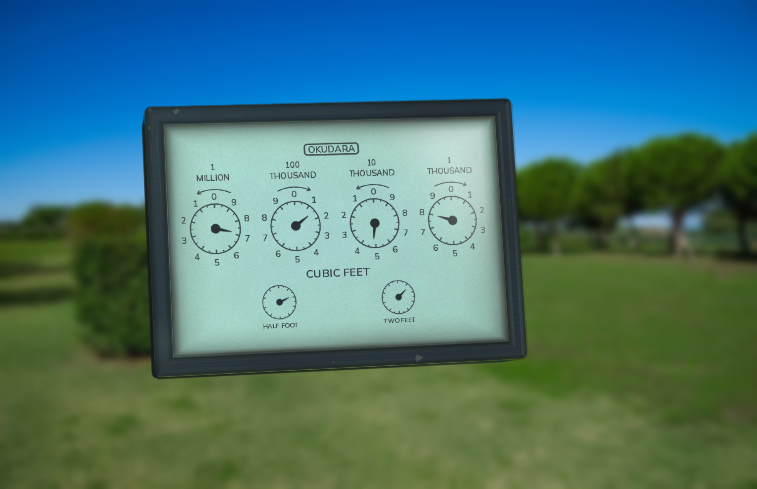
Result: 714800ft³
